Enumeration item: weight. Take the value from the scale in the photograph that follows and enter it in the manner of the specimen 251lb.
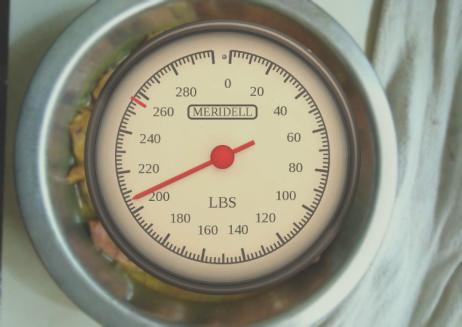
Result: 206lb
